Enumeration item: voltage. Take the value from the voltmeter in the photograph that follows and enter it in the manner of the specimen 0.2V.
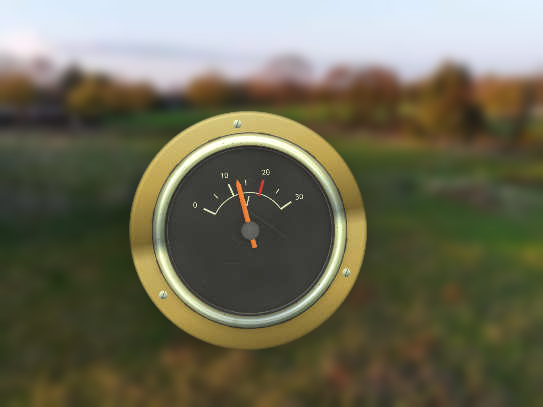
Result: 12.5V
